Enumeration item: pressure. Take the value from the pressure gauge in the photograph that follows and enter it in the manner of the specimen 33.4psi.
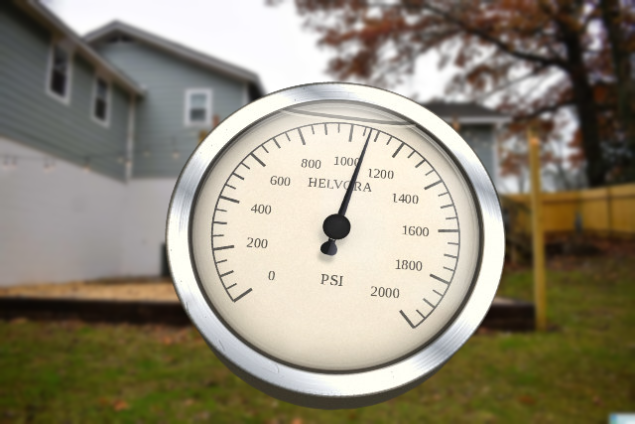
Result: 1075psi
